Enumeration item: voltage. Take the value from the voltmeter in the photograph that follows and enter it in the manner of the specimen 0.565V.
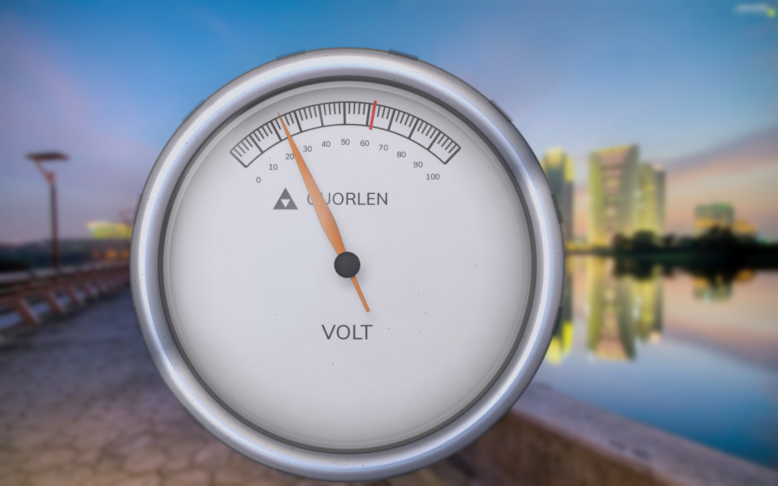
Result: 24V
